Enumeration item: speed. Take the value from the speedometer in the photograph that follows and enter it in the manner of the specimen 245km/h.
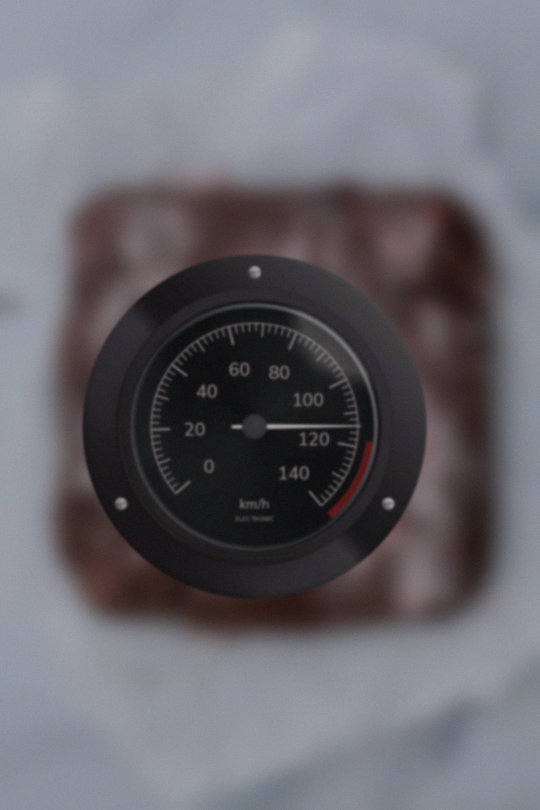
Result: 114km/h
